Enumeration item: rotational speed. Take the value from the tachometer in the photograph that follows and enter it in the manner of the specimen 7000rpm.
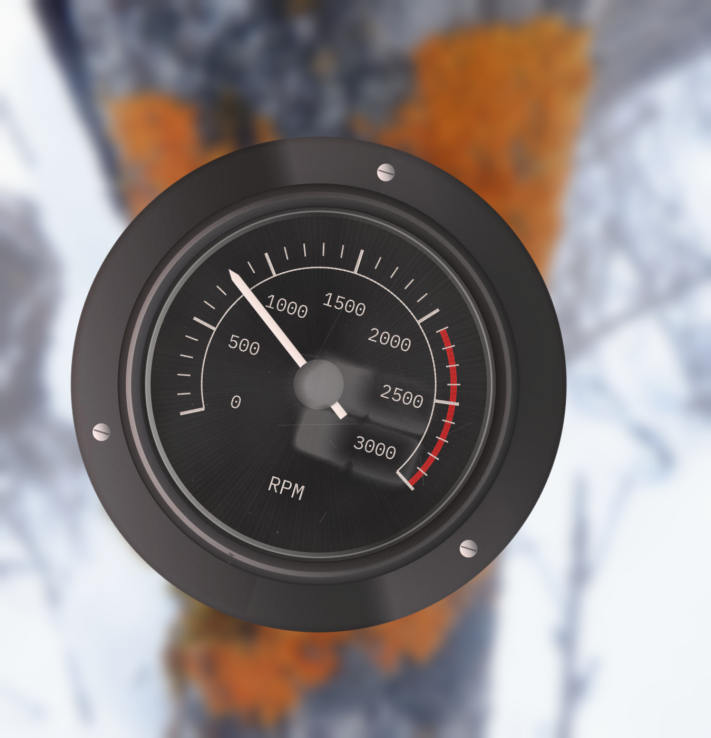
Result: 800rpm
